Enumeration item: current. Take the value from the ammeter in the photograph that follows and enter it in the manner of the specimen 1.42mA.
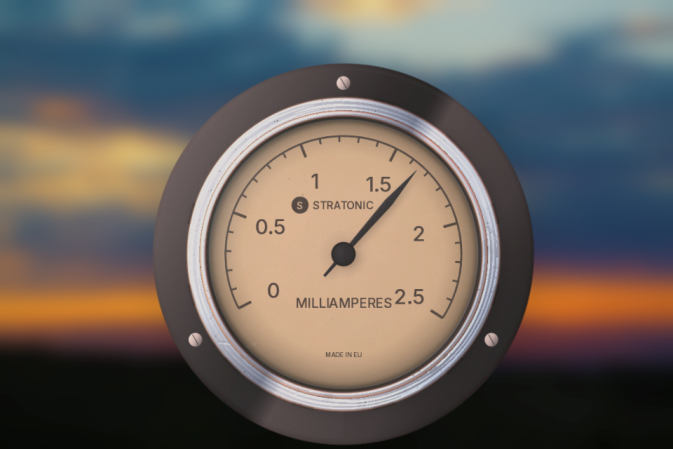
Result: 1.65mA
